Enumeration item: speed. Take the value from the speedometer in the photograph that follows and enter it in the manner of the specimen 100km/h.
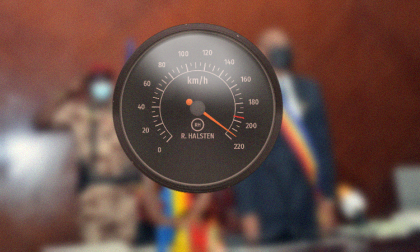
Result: 215km/h
